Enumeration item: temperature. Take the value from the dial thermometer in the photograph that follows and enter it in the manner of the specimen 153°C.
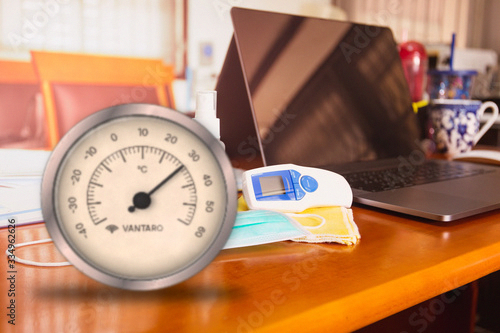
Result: 30°C
